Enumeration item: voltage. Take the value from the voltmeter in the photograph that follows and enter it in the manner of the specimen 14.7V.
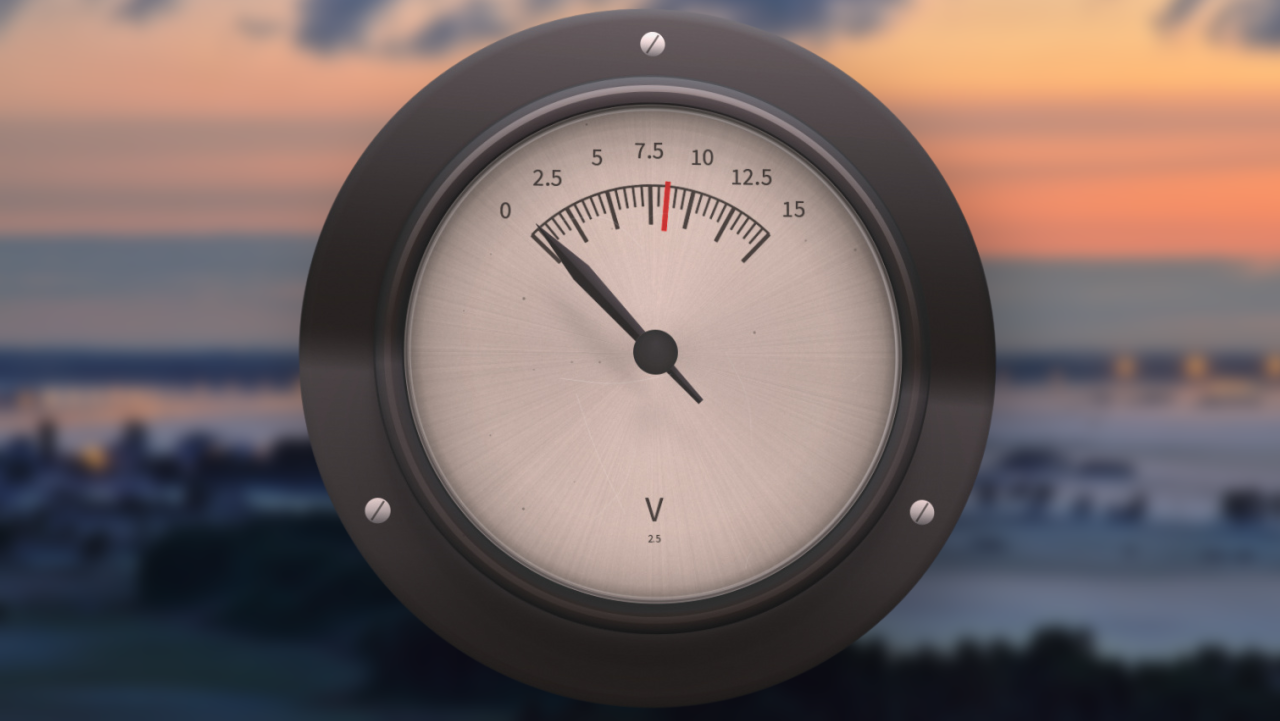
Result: 0.5V
